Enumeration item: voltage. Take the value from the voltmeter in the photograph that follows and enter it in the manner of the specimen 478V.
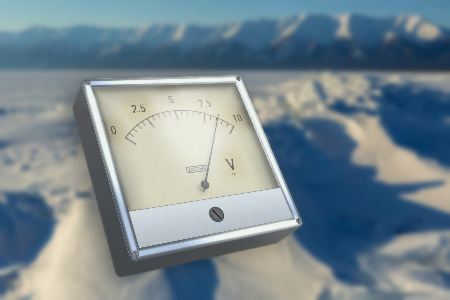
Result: 8.5V
